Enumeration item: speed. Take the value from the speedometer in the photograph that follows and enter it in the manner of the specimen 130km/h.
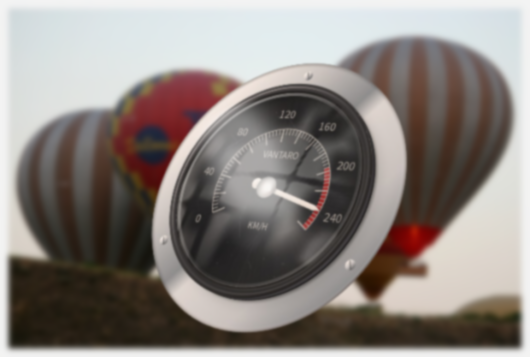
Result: 240km/h
